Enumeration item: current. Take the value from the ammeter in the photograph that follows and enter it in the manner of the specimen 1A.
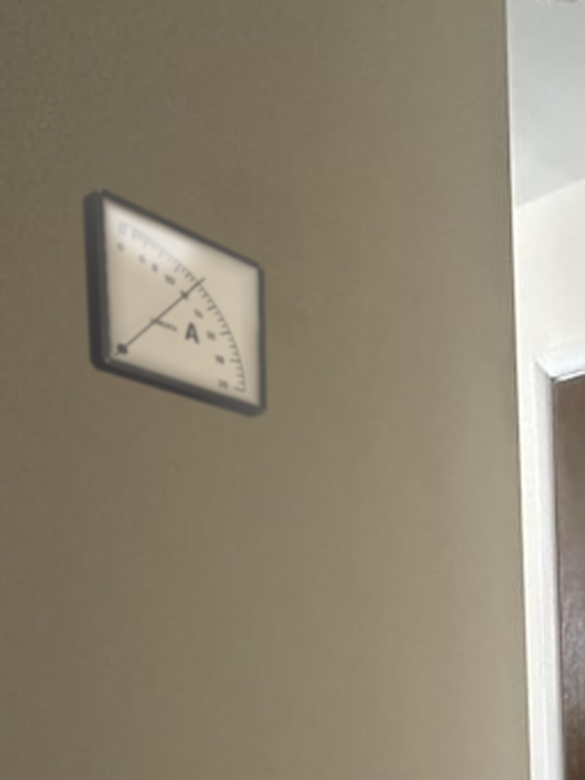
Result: 12A
